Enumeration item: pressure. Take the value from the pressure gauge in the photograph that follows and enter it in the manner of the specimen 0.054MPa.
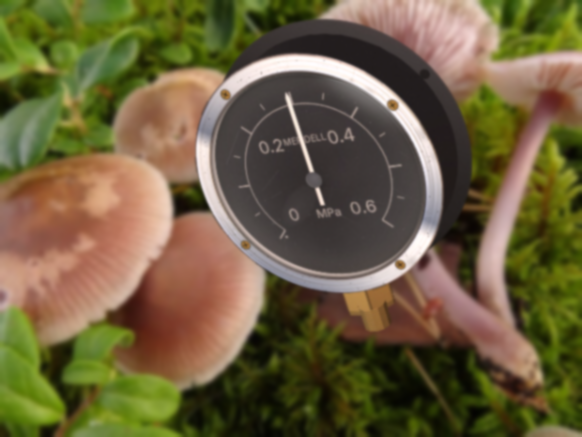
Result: 0.3MPa
